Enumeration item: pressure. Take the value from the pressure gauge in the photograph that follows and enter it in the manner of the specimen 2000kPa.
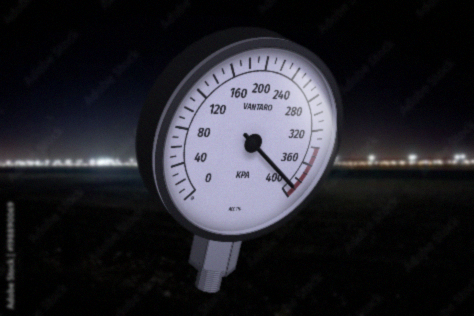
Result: 390kPa
